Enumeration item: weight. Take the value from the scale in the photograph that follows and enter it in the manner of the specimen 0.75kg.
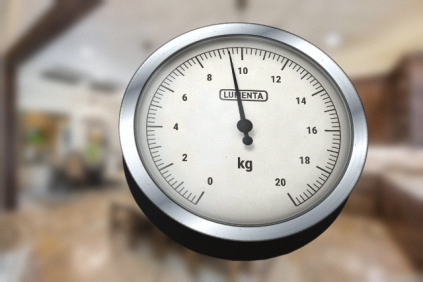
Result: 9.4kg
